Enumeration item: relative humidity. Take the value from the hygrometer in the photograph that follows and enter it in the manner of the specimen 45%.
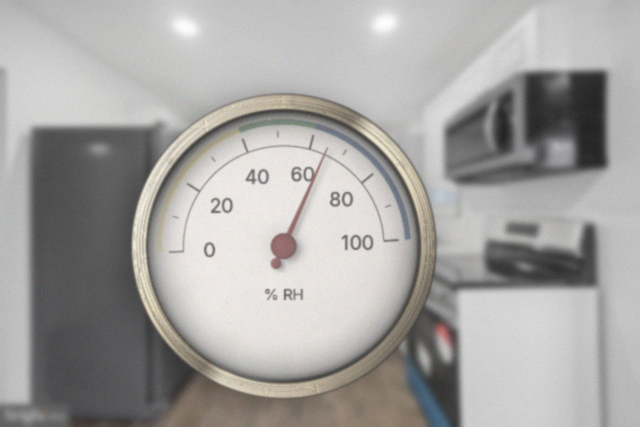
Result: 65%
